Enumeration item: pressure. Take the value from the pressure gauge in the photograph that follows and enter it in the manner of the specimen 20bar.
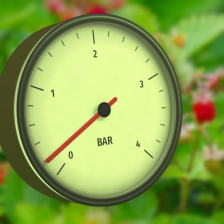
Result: 0.2bar
